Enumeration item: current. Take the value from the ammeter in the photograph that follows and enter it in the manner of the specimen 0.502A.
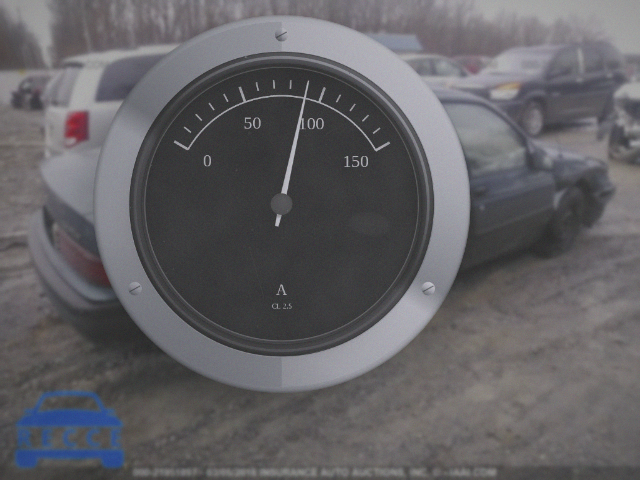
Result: 90A
